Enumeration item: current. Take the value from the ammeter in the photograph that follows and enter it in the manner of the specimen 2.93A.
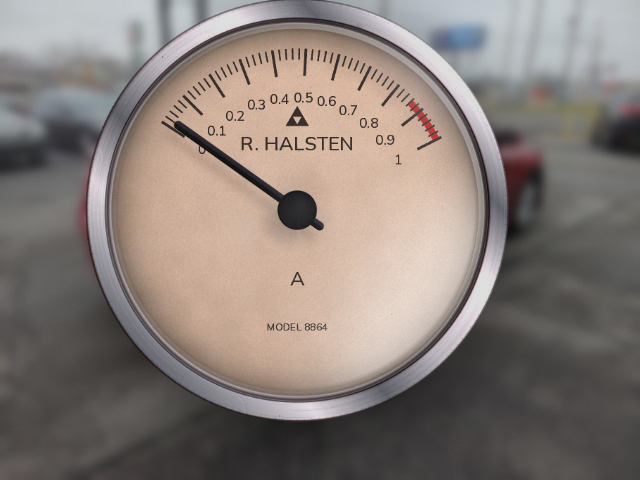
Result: 0.02A
